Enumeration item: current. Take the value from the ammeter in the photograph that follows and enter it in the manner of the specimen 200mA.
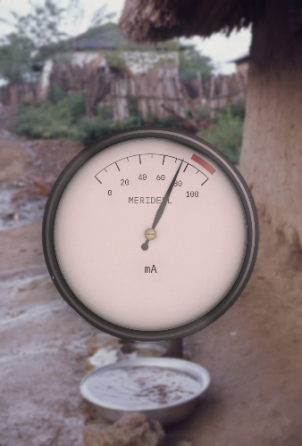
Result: 75mA
